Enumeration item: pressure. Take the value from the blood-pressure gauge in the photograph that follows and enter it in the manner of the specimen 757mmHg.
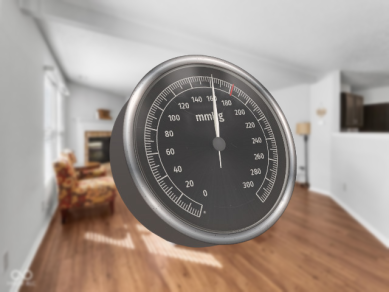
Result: 160mmHg
